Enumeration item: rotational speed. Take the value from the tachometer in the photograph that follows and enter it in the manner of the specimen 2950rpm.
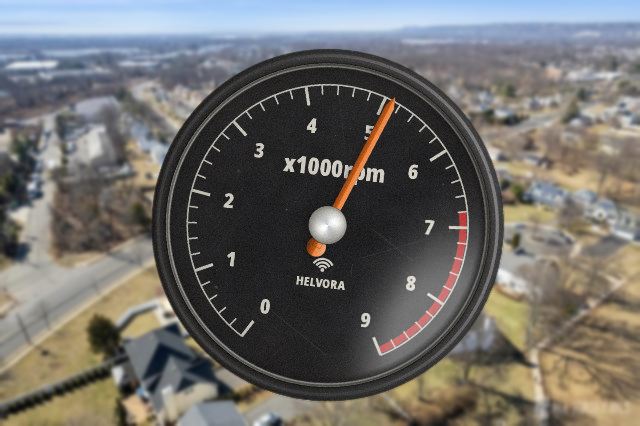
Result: 5100rpm
